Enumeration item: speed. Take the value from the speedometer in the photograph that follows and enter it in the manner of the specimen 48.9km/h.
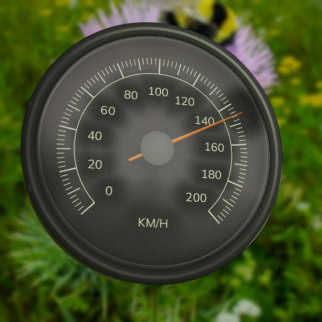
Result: 146km/h
